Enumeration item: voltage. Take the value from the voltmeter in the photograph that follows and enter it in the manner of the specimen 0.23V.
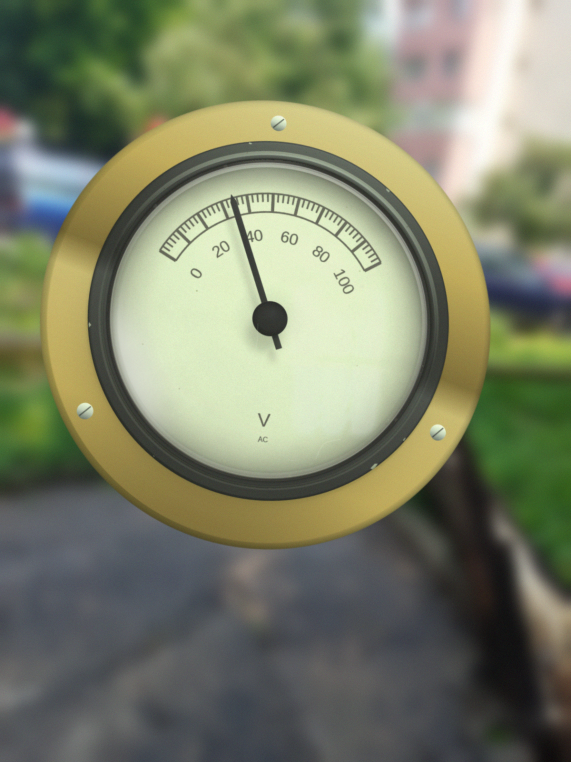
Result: 34V
